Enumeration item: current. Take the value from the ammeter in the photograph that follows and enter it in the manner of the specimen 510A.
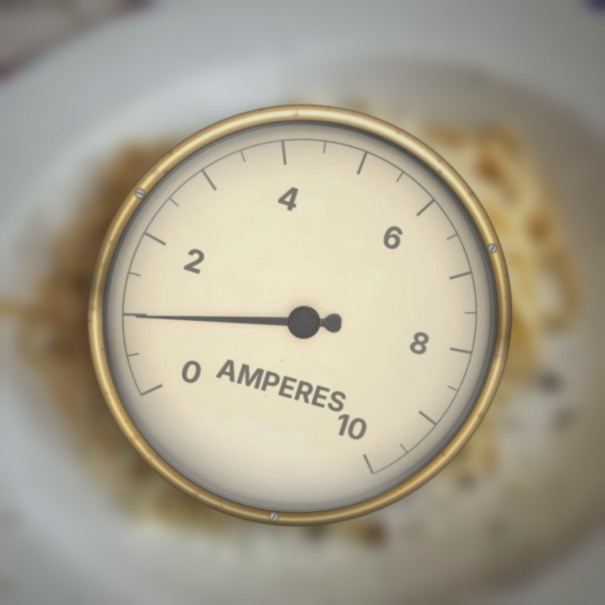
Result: 1A
